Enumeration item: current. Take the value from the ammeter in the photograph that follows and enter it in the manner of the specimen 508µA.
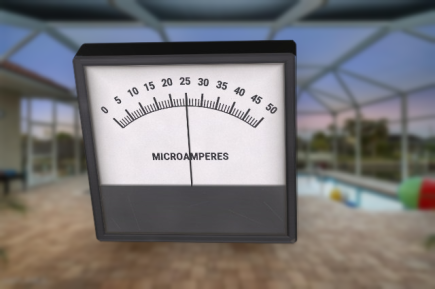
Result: 25µA
